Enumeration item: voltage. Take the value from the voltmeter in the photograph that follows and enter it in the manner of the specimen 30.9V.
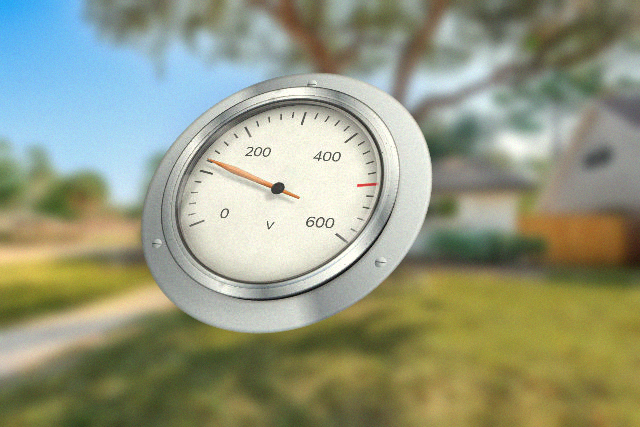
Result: 120V
